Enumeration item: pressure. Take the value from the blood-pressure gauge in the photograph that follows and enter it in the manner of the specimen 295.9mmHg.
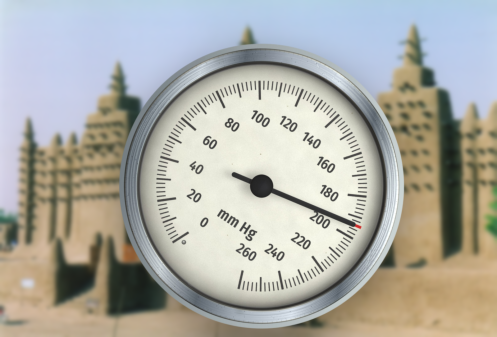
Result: 194mmHg
